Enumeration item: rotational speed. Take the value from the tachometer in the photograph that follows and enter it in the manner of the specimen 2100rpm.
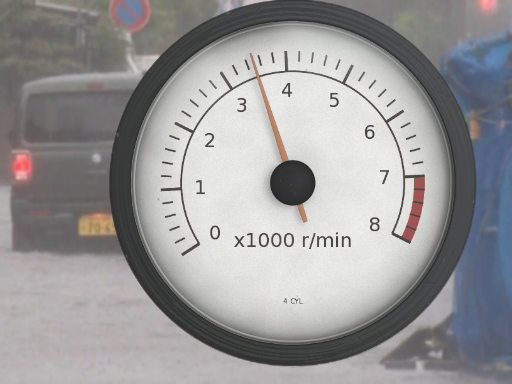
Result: 3500rpm
